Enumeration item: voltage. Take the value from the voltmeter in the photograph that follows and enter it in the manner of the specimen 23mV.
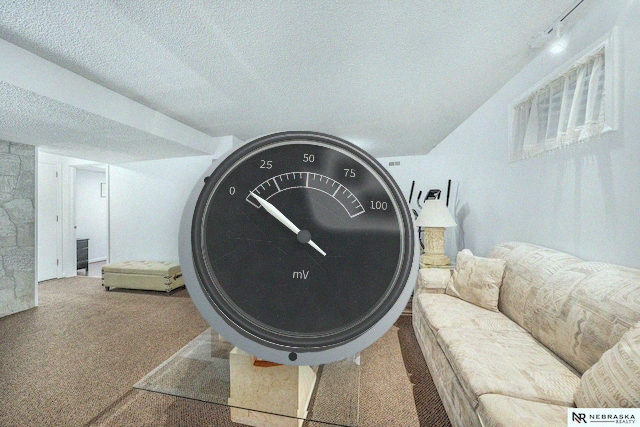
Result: 5mV
